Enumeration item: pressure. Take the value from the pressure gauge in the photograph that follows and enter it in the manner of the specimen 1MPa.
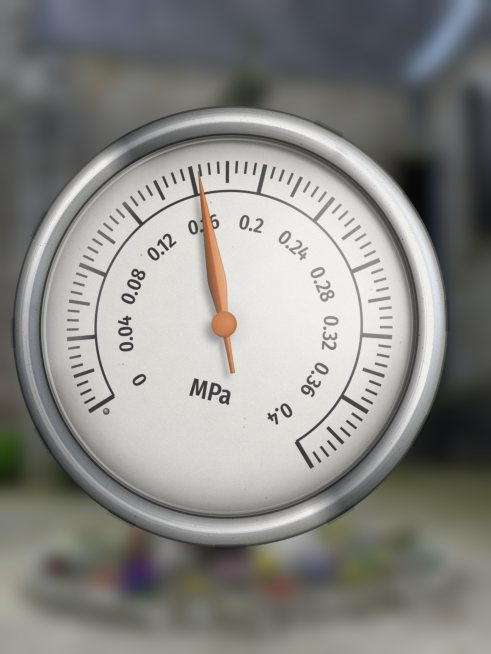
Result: 0.165MPa
